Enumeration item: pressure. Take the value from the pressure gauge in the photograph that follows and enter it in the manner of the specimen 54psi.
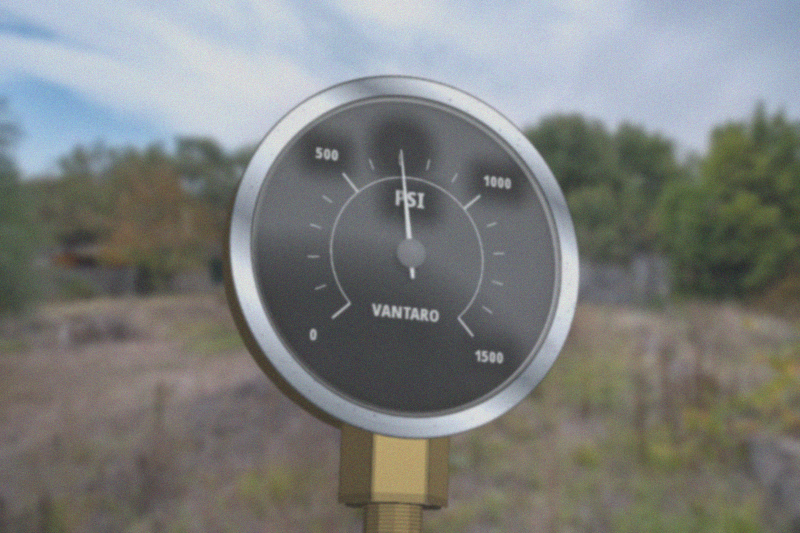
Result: 700psi
